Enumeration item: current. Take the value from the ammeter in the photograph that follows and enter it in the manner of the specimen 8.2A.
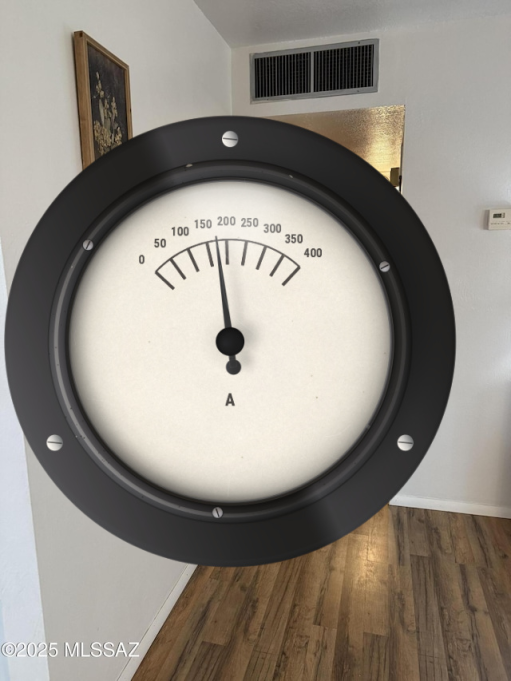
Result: 175A
